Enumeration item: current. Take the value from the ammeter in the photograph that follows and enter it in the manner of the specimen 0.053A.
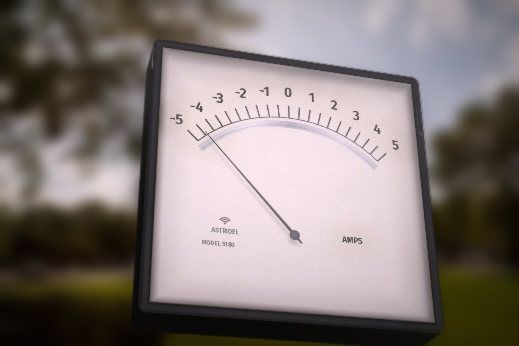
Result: -4.5A
